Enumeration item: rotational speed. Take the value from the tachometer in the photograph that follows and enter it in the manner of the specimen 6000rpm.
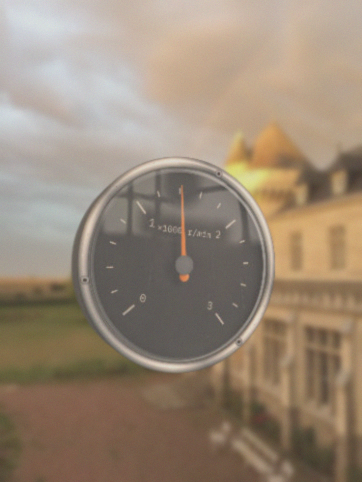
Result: 1400rpm
